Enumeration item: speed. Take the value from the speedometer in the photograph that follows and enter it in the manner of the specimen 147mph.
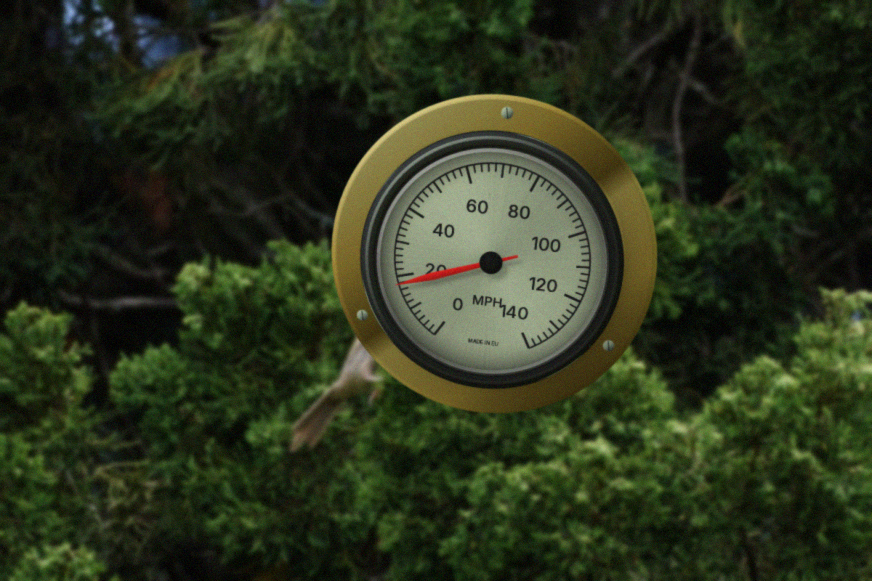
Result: 18mph
